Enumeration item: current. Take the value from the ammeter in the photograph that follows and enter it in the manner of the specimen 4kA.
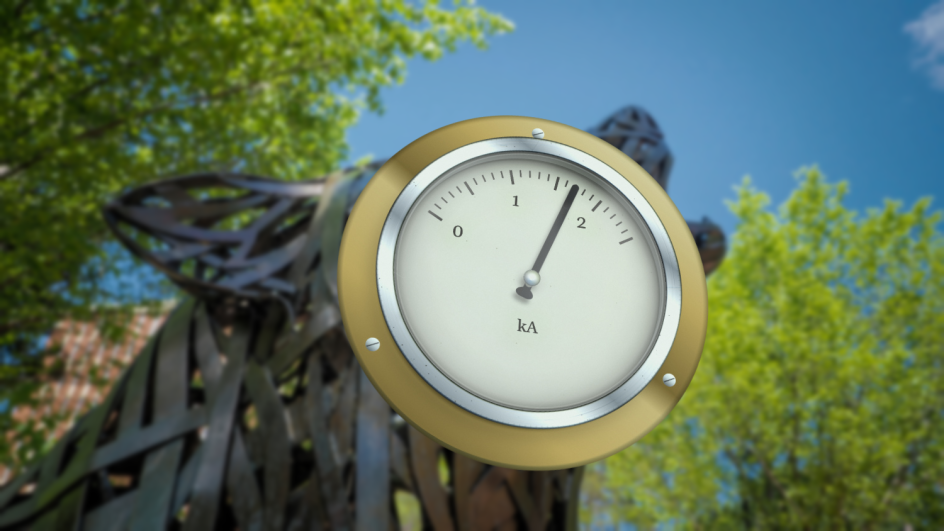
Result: 1.7kA
